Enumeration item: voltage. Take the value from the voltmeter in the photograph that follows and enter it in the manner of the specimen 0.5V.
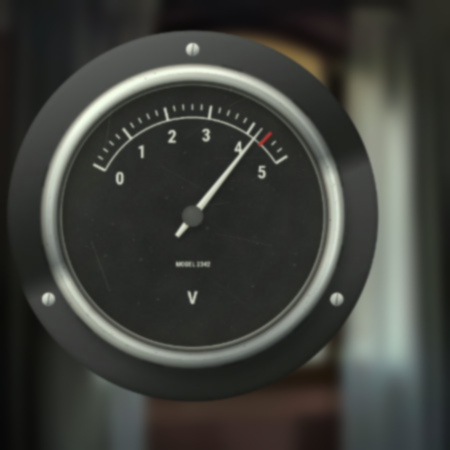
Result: 4.2V
